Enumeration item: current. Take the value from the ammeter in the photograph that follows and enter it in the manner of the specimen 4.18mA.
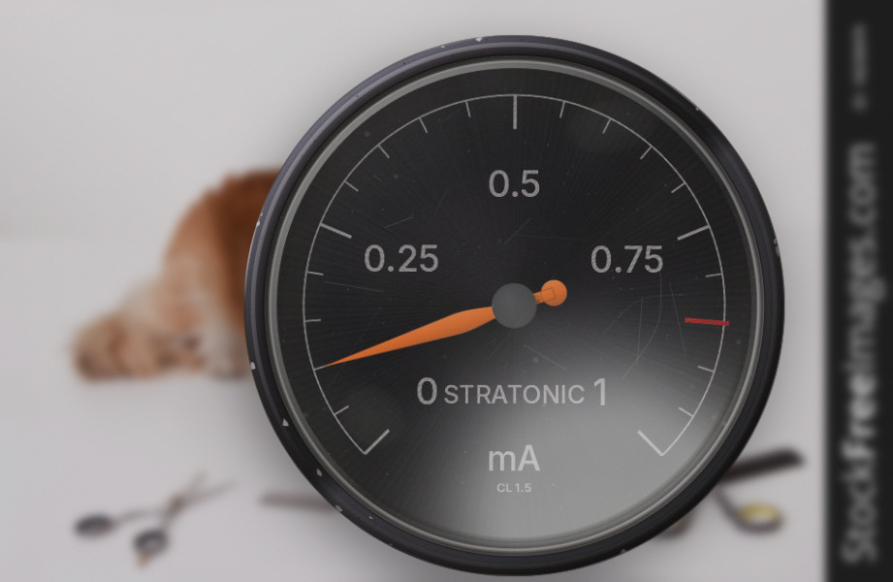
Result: 0.1mA
